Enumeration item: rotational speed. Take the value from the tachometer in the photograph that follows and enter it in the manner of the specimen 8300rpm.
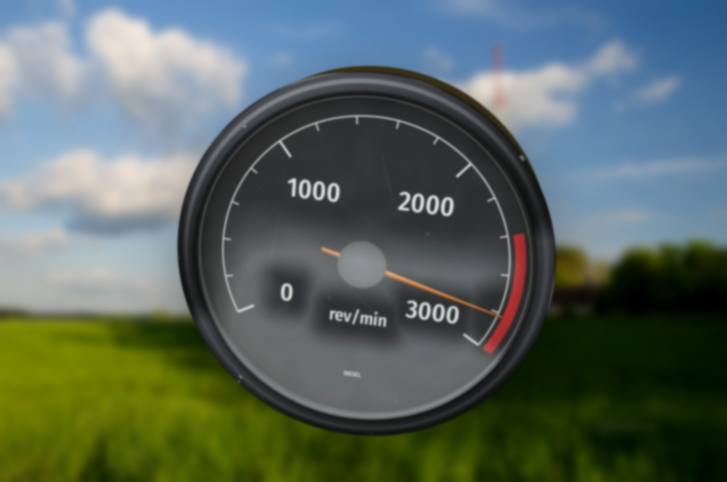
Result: 2800rpm
